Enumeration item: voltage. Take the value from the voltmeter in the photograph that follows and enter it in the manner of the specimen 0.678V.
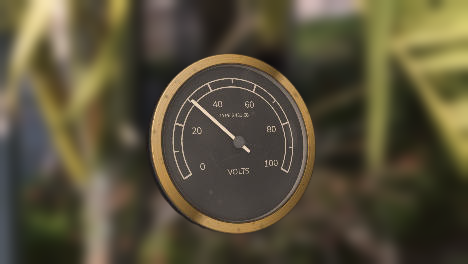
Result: 30V
